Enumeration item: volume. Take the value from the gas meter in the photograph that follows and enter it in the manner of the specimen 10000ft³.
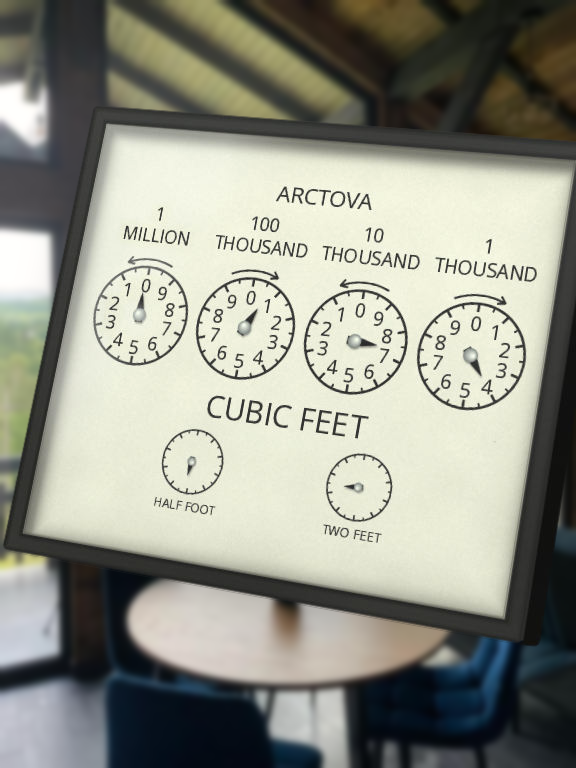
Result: 7400ft³
